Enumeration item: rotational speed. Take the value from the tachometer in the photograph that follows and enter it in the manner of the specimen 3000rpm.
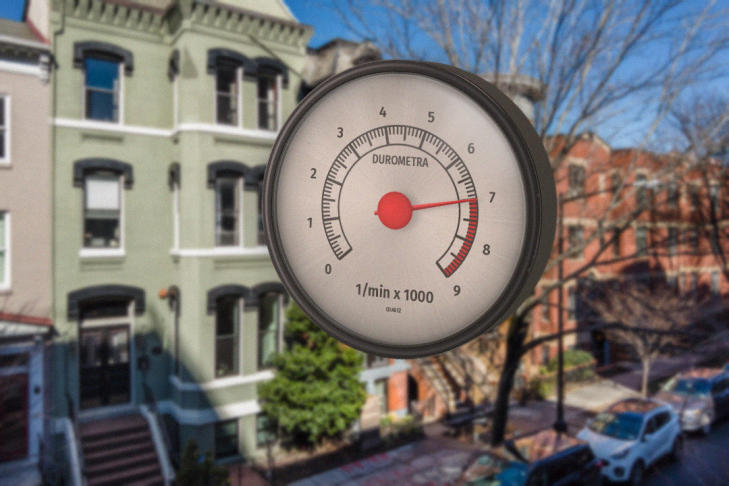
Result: 7000rpm
